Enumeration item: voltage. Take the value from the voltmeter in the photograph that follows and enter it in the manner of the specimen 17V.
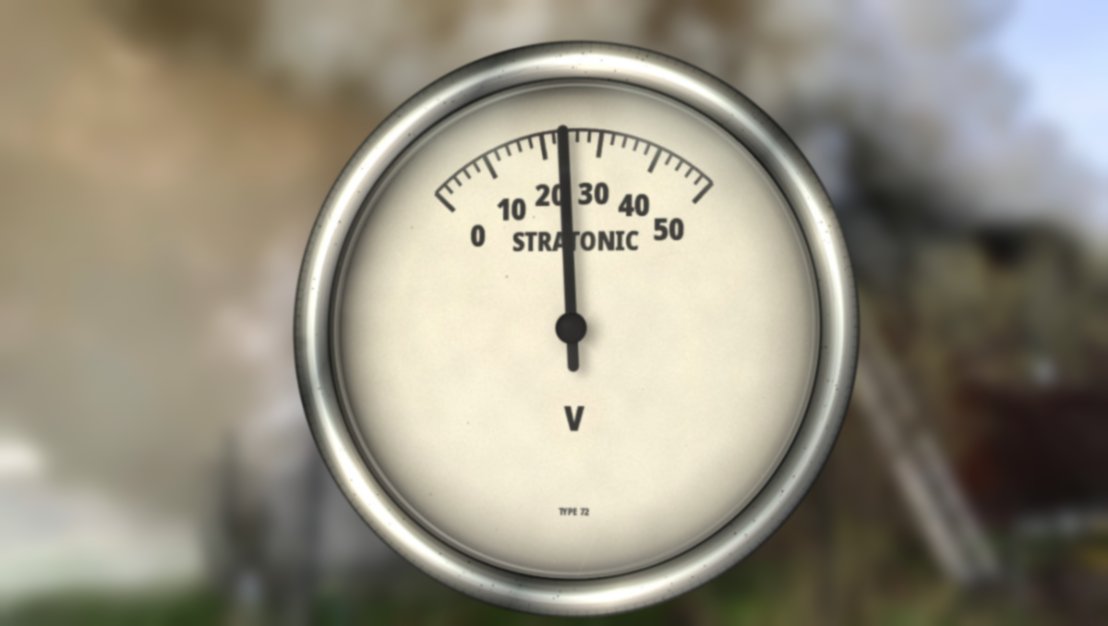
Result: 24V
